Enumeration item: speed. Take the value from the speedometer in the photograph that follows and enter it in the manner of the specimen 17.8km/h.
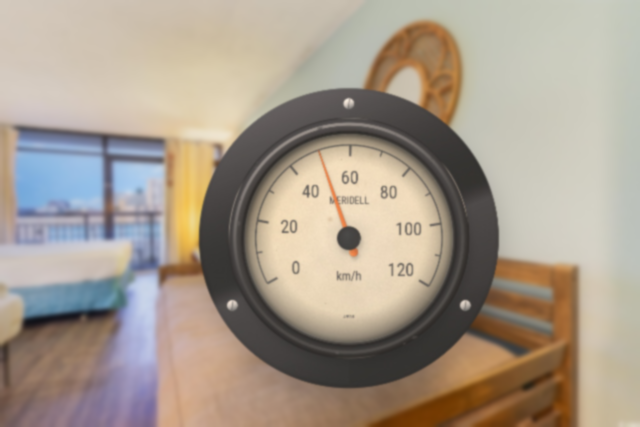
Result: 50km/h
